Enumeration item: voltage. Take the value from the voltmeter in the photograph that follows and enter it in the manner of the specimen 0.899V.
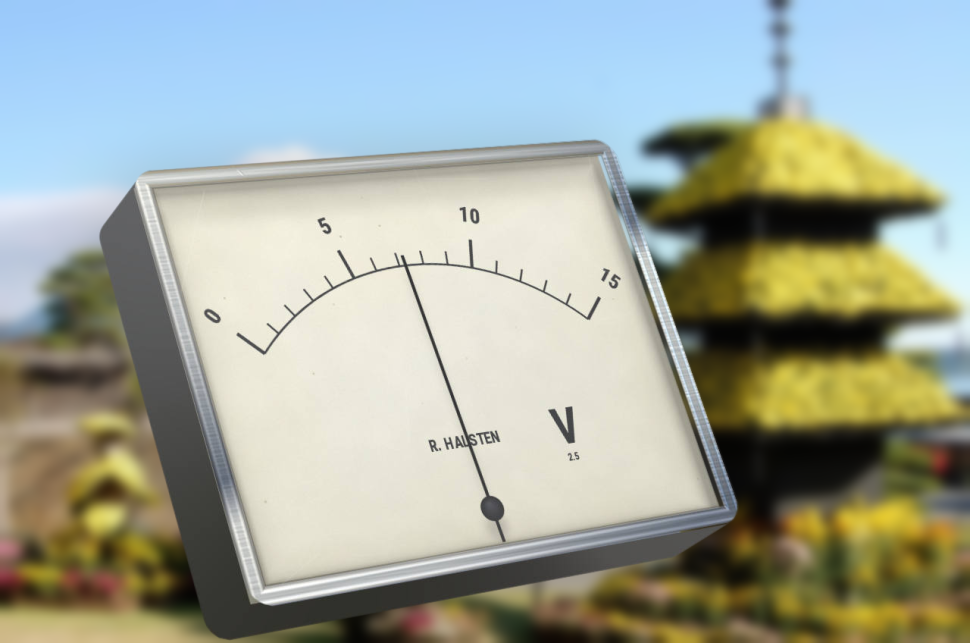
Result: 7V
